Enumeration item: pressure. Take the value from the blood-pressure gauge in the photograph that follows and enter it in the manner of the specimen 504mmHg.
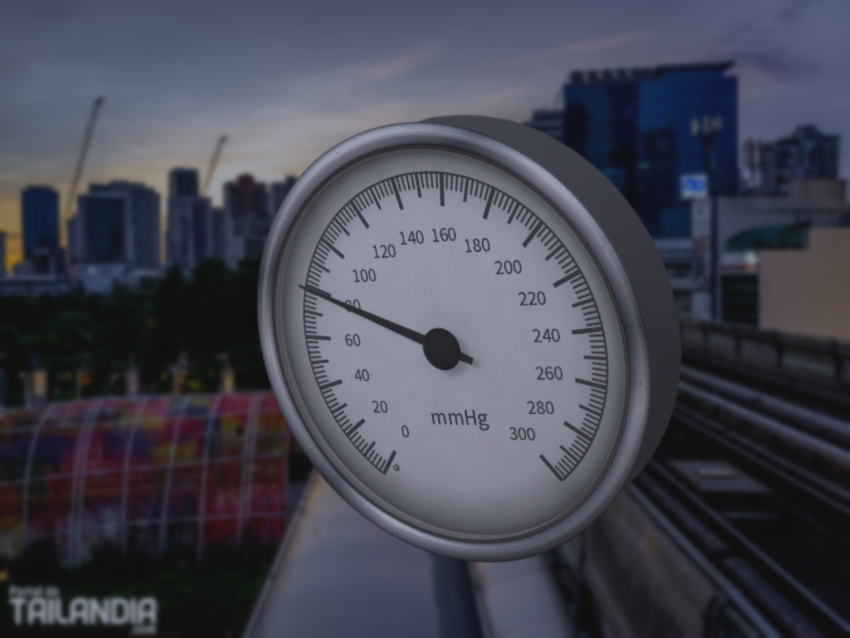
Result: 80mmHg
